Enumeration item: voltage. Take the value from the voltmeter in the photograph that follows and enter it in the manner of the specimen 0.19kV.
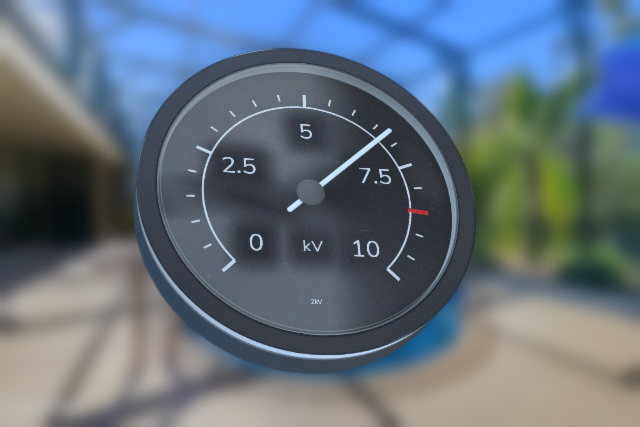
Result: 6.75kV
